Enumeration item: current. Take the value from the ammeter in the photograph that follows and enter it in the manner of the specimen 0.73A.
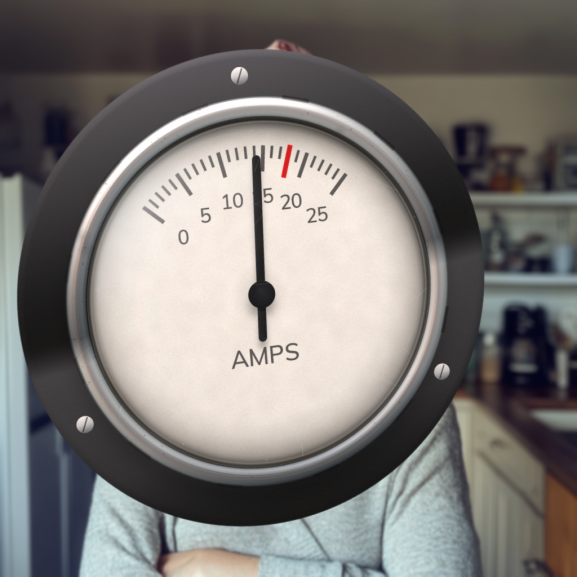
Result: 14A
